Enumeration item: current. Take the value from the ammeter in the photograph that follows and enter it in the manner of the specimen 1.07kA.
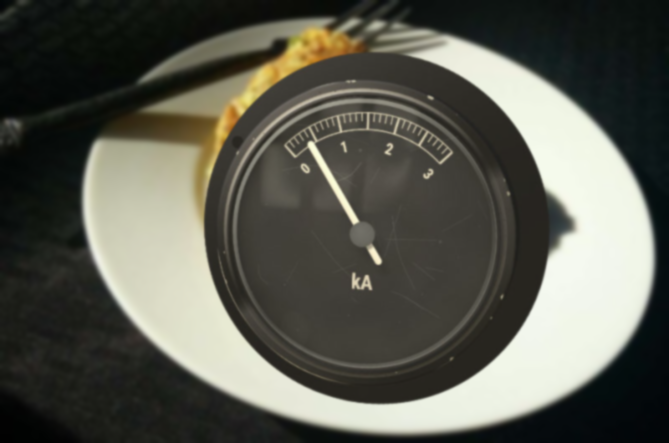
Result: 0.4kA
